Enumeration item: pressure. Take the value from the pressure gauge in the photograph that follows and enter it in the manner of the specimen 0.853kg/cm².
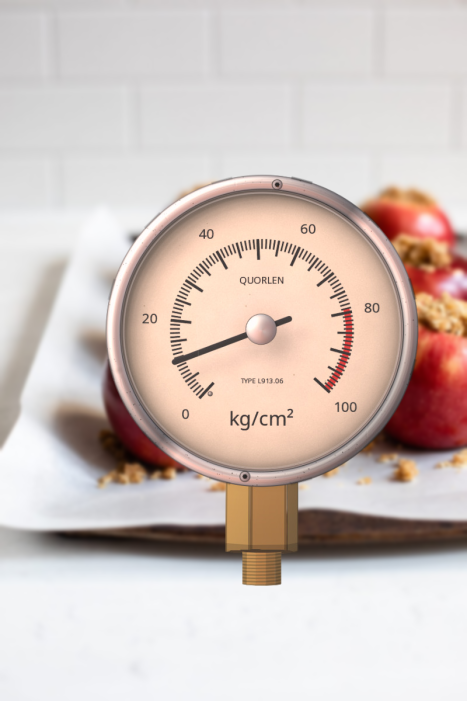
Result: 10kg/cm²
